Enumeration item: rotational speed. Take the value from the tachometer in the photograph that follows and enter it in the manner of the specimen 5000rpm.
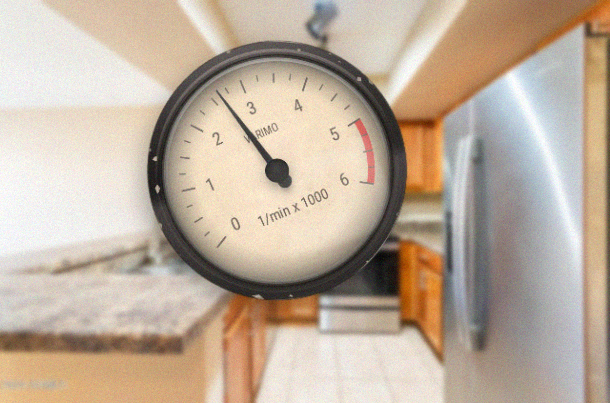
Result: 2625rpm
